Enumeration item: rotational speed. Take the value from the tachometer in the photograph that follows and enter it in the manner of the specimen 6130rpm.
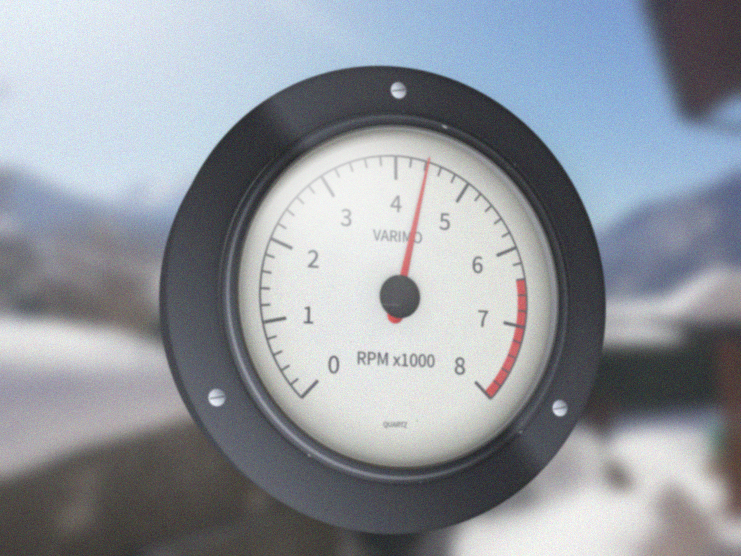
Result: 4400rpm
